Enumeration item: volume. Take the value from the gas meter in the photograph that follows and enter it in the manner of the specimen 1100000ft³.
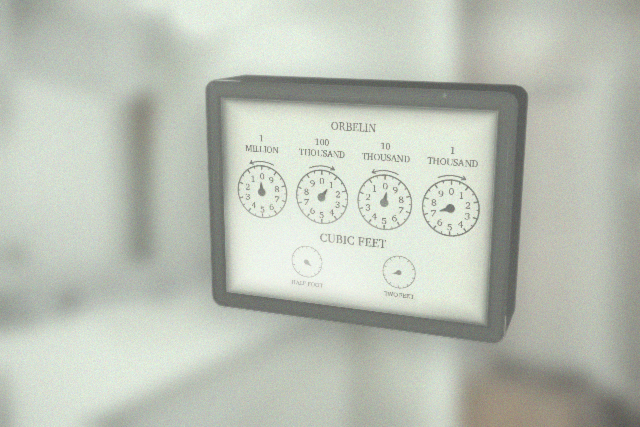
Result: 9700ft³
